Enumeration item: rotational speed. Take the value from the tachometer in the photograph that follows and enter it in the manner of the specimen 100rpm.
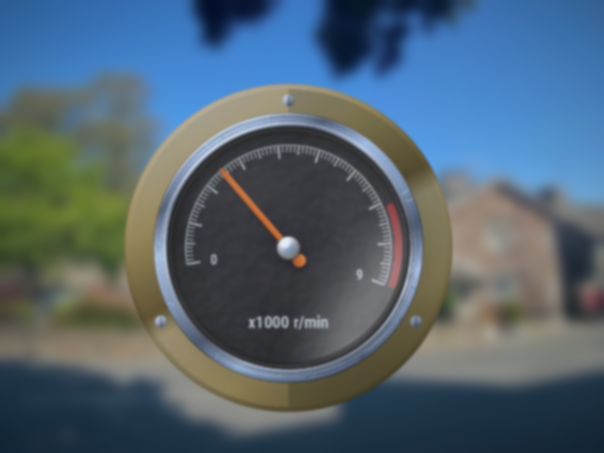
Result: 2500rpm
